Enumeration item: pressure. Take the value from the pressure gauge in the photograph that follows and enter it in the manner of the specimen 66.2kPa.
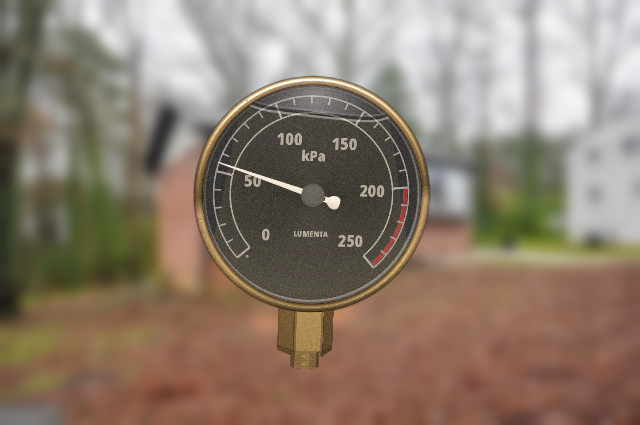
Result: 55kPa
